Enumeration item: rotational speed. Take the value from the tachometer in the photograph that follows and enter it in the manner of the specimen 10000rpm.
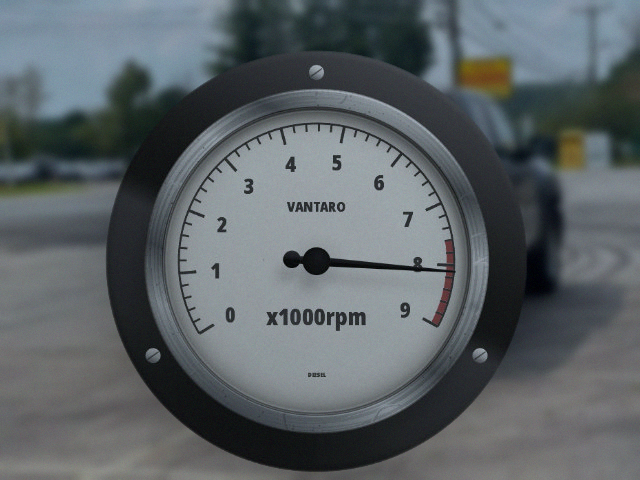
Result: 8100rpm
